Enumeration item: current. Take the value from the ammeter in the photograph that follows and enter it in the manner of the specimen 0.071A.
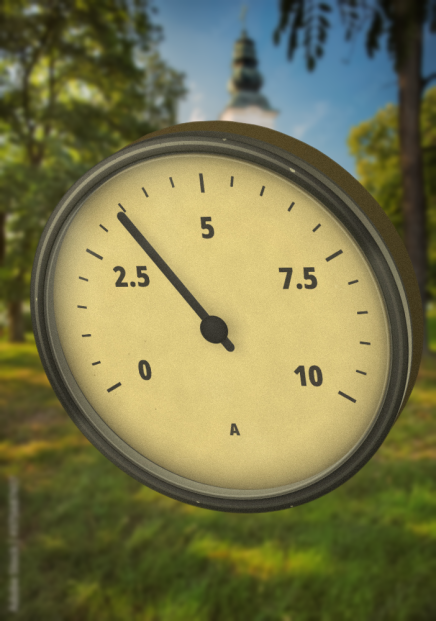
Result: 3.5A
